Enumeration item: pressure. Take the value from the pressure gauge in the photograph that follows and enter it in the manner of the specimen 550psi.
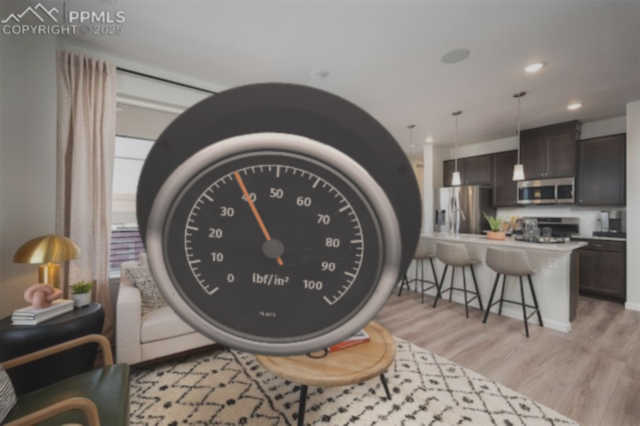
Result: 40psi
